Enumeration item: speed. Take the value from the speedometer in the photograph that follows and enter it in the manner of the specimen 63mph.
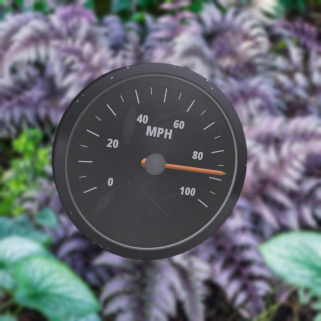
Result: 87.5mph
